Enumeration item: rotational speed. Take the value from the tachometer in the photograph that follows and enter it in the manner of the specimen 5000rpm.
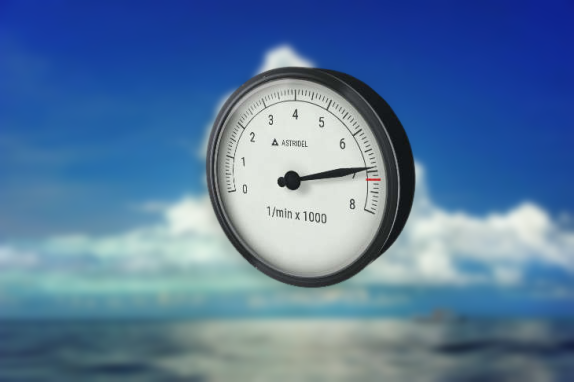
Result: 6900rpm
